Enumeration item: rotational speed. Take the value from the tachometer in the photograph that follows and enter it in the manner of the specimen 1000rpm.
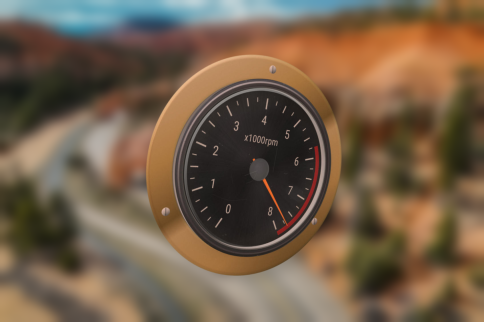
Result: 7750rpm
